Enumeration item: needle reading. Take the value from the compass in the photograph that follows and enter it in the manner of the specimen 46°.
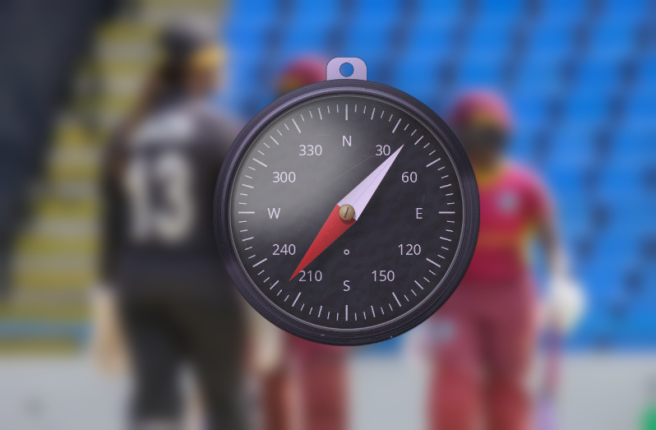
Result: 220°
